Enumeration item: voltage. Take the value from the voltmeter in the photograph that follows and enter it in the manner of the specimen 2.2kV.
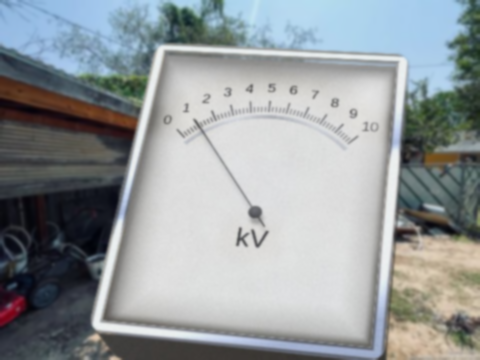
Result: 1kV
